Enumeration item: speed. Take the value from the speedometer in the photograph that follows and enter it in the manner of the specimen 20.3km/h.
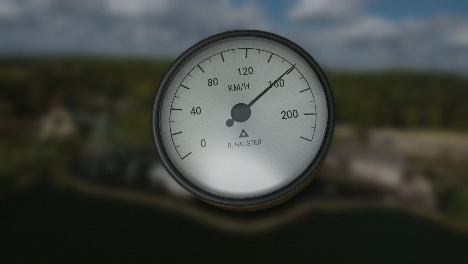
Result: 160km/h
